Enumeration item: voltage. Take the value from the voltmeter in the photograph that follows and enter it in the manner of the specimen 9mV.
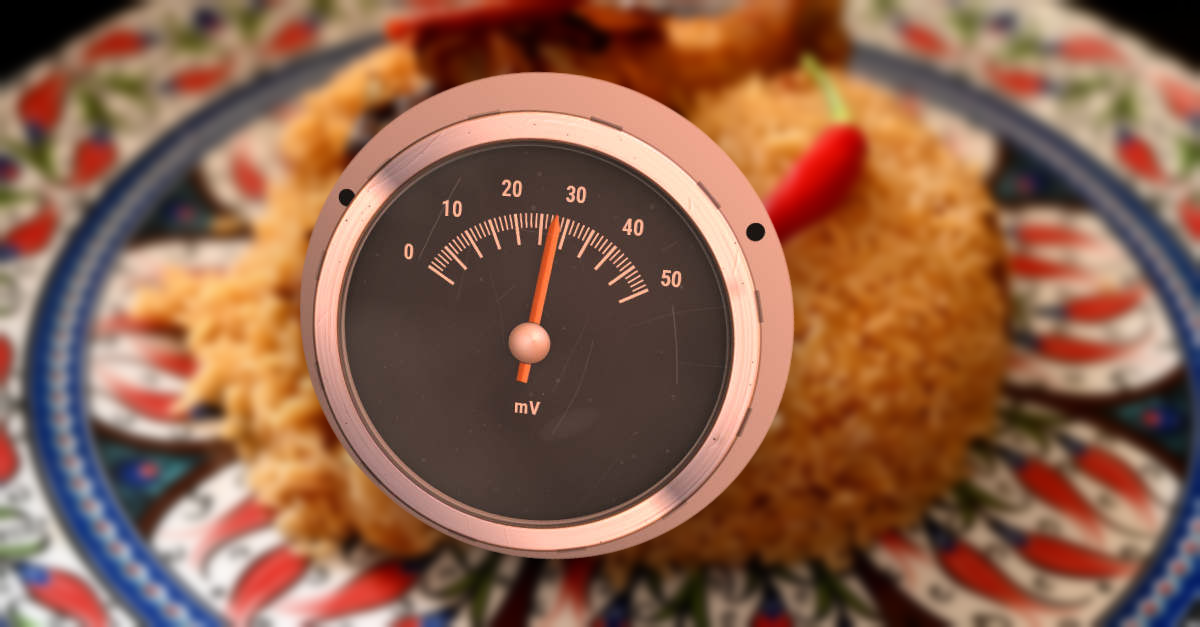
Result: 28mV
